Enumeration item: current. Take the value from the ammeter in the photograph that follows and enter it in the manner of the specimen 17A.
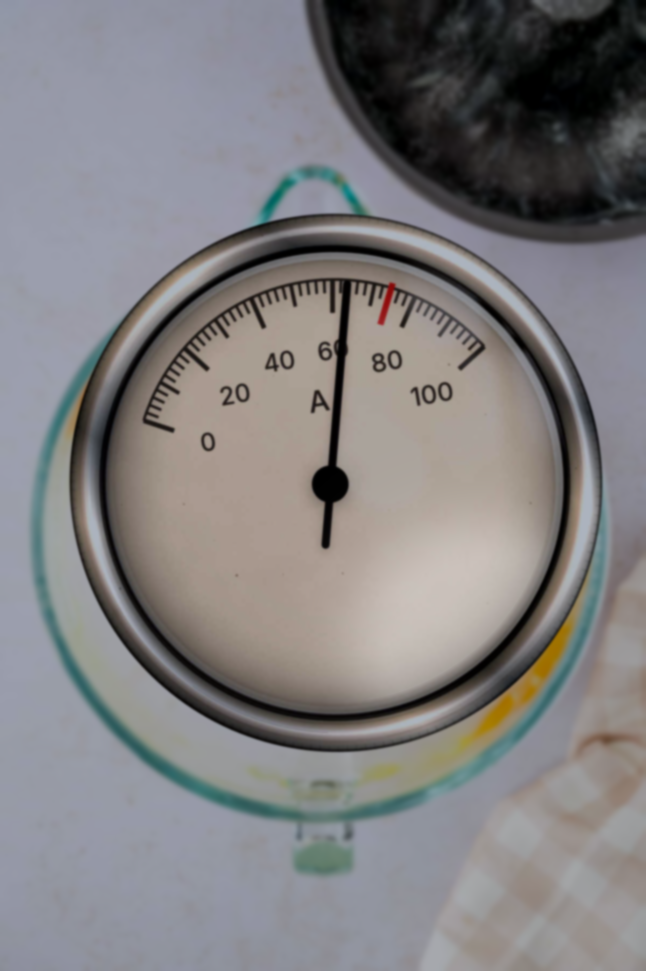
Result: 64A
